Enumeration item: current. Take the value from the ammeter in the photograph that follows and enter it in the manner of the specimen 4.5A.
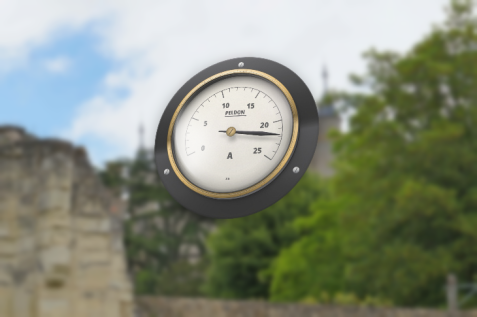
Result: 22A
